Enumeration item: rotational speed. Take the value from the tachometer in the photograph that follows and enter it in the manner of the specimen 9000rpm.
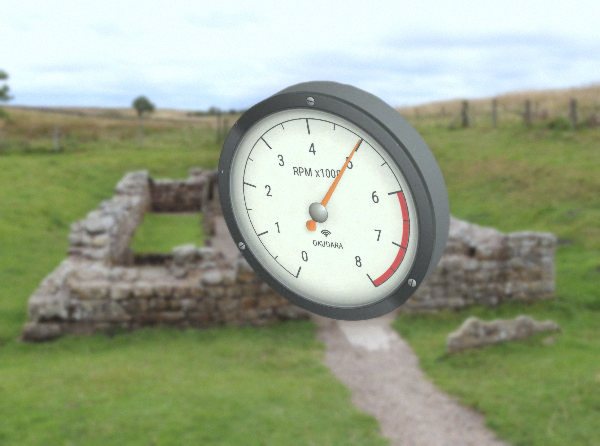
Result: 5000rpm
